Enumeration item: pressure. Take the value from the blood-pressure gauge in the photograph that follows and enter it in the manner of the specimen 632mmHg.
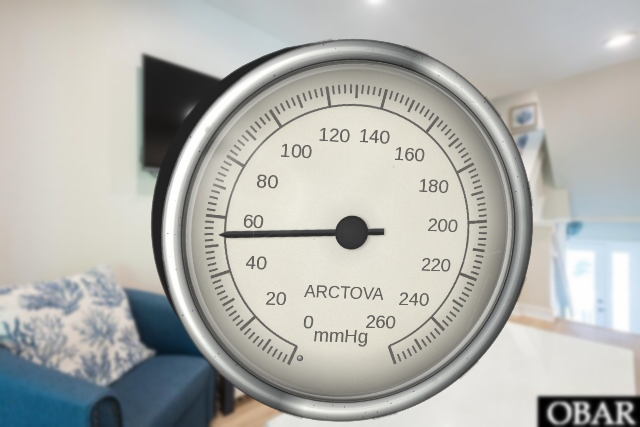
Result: 54mmHg
